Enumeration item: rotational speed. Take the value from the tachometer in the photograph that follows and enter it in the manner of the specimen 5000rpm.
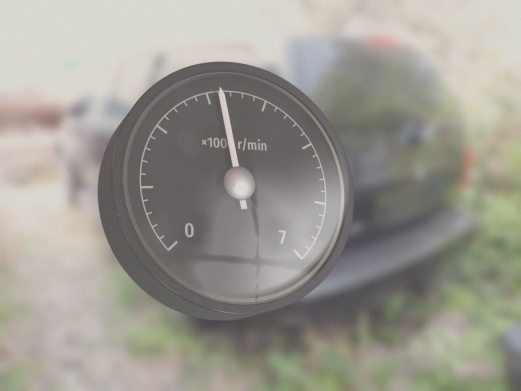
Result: 3200rpm
